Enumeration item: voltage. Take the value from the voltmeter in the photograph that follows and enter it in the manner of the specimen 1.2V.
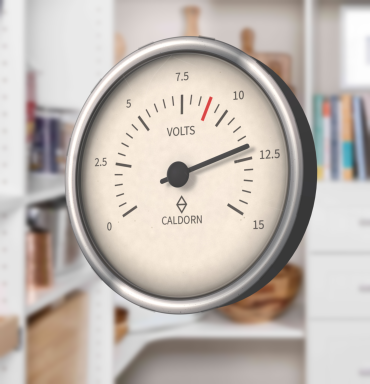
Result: 12V
